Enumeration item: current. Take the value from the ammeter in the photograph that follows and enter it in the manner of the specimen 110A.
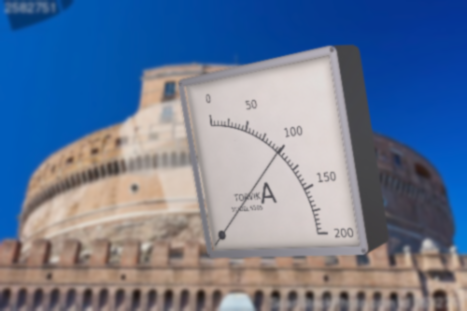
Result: 100A
